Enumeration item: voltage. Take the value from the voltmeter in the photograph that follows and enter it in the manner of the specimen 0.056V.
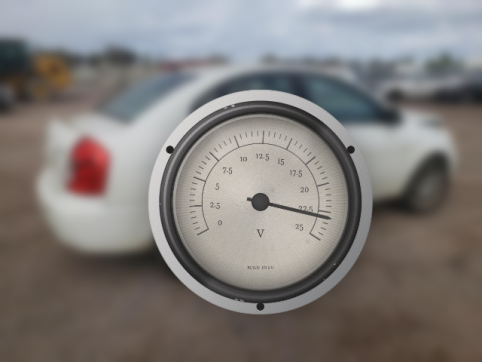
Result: 23V
